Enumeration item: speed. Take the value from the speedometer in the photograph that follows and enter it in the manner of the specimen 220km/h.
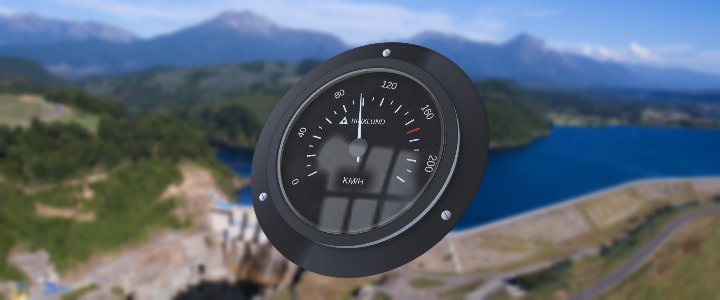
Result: 100km/h
